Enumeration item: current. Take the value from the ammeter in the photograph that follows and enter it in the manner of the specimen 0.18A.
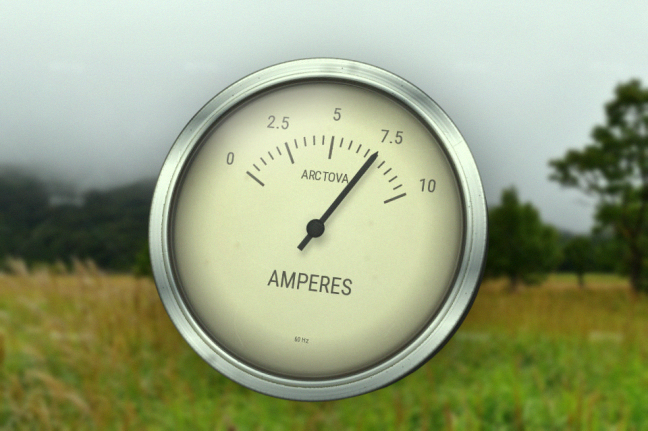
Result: 7.5A
